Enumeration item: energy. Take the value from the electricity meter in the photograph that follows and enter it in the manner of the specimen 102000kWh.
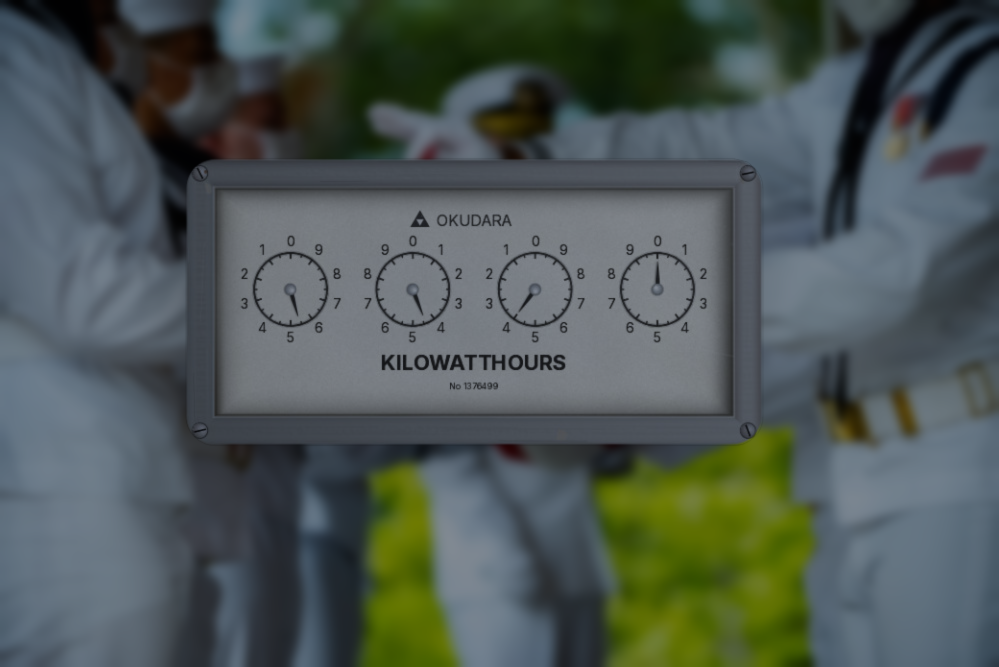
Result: 5440kWh
